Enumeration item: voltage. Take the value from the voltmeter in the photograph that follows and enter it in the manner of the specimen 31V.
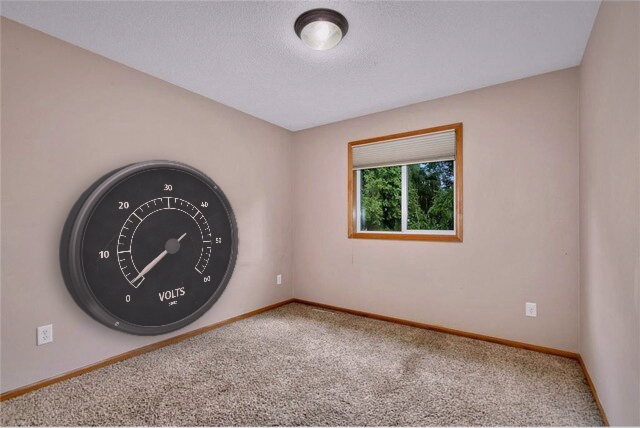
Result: 2V
